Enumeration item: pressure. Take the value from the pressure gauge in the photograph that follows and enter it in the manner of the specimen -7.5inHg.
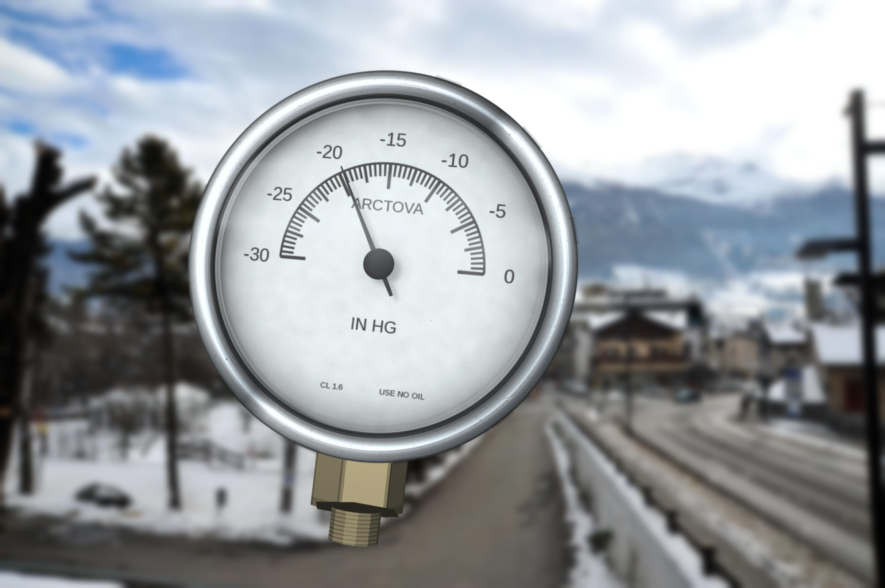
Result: -19.5inHg
